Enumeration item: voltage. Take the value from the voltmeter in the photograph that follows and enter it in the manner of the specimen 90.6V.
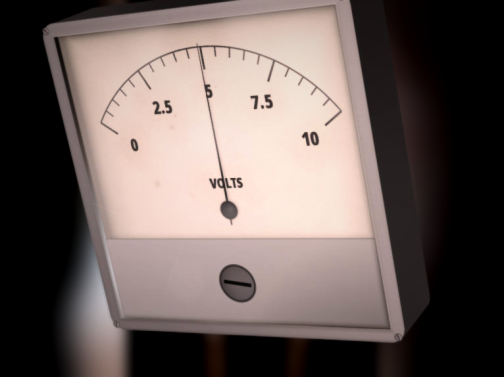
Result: 5V
